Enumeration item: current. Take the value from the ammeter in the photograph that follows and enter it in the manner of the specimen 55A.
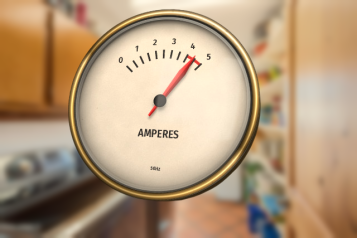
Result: 4.5A
